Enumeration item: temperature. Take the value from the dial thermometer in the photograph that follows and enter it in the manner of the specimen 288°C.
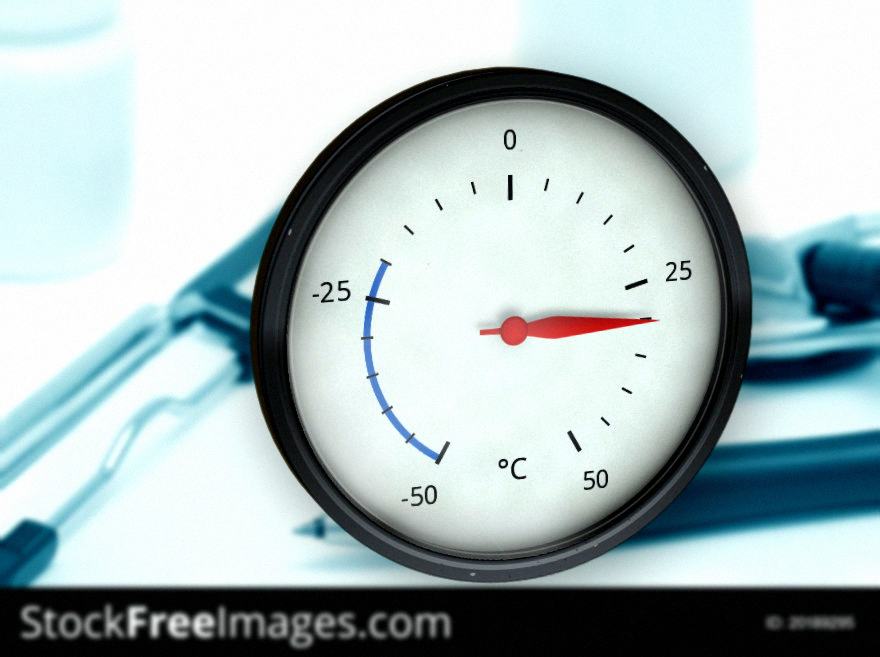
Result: 30°C
